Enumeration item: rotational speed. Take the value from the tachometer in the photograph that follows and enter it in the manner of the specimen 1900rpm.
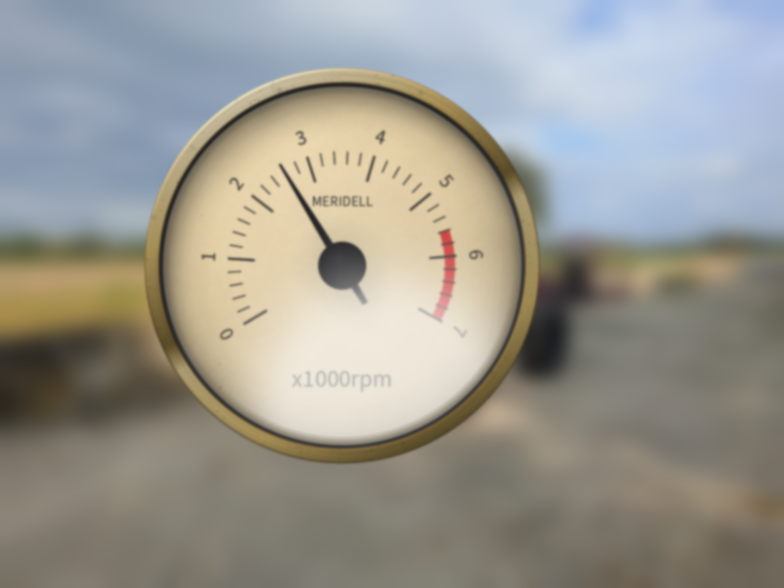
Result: 2600rpm
